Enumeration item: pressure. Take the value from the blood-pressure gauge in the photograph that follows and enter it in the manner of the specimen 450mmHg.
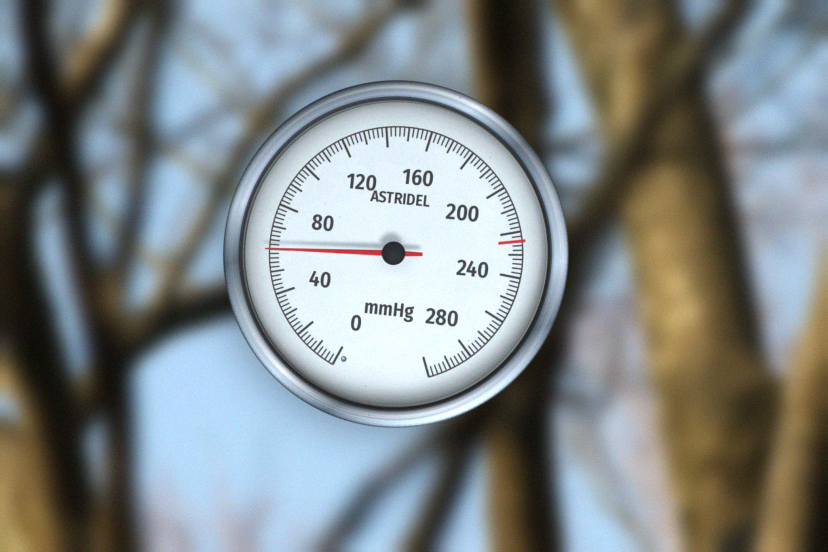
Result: 60mmHg
